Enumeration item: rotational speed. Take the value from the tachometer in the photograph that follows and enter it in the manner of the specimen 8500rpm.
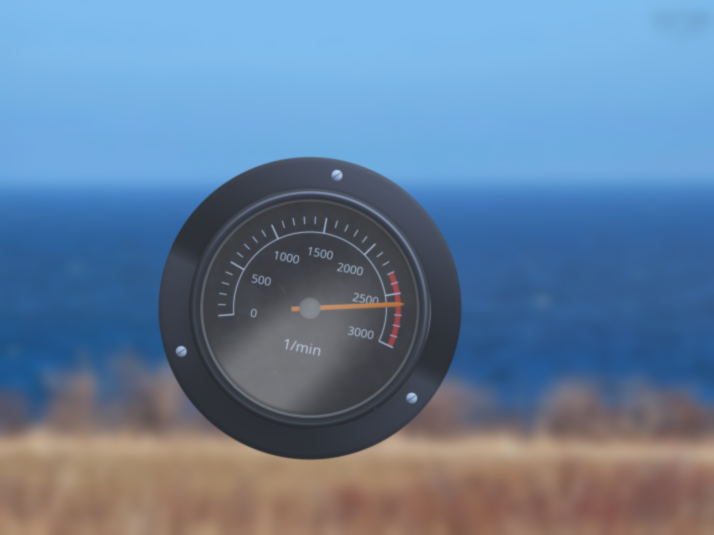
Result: 2600rpm
